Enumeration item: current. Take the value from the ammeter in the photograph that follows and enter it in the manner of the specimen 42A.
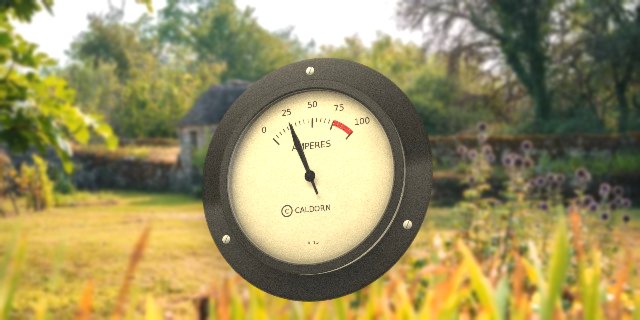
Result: 25A
